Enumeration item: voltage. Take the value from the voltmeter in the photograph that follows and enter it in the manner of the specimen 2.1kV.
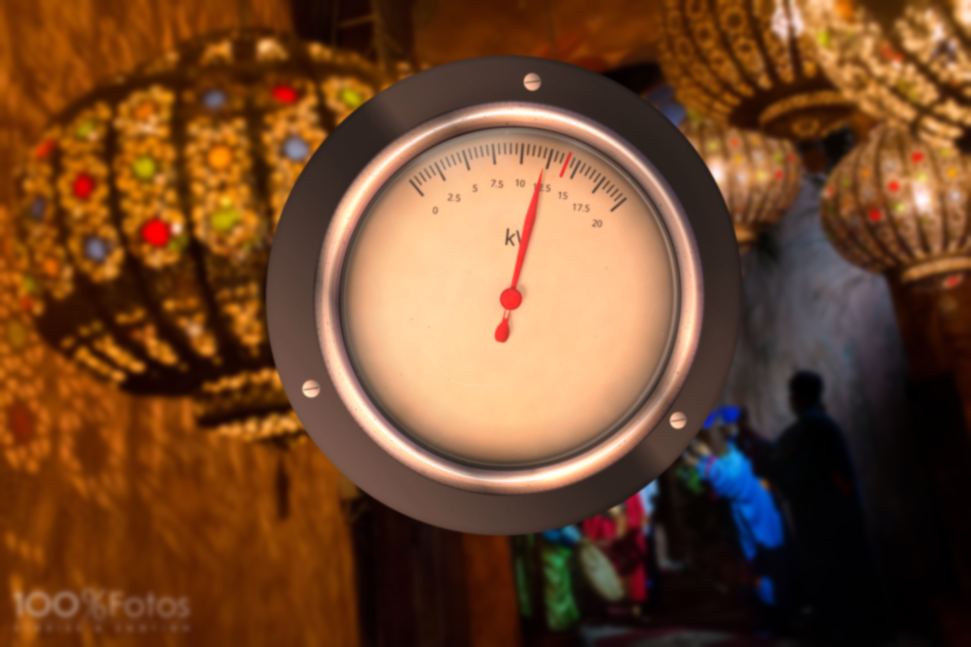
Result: 12kV
